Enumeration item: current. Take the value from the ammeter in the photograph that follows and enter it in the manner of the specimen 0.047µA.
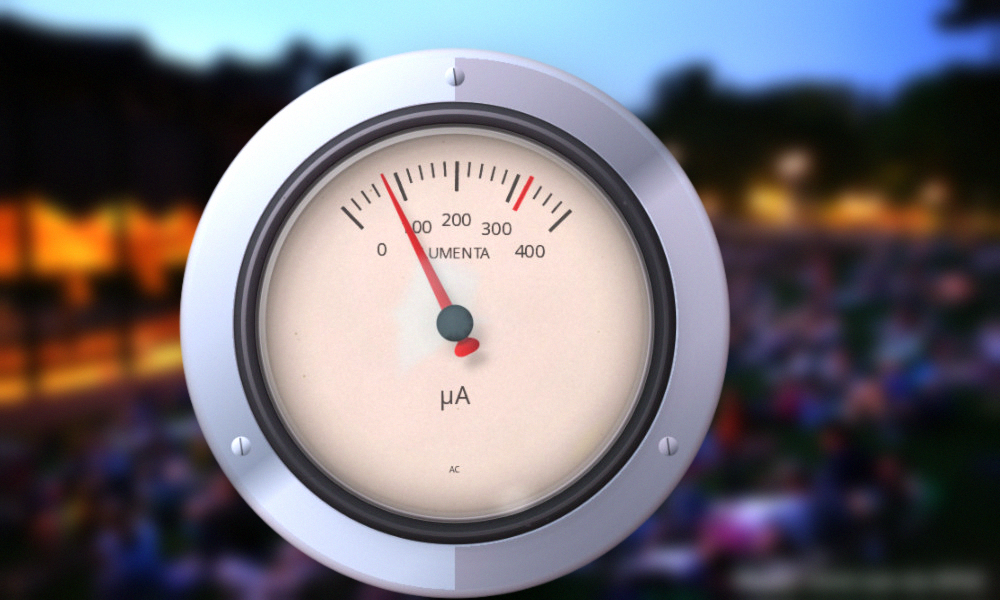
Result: 80µA
